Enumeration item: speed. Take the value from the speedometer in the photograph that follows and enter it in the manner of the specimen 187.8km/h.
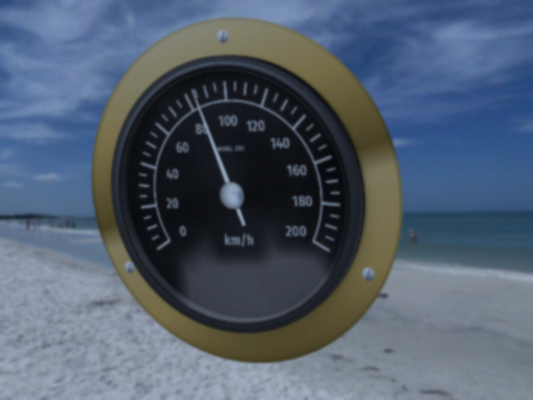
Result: 85km/h
